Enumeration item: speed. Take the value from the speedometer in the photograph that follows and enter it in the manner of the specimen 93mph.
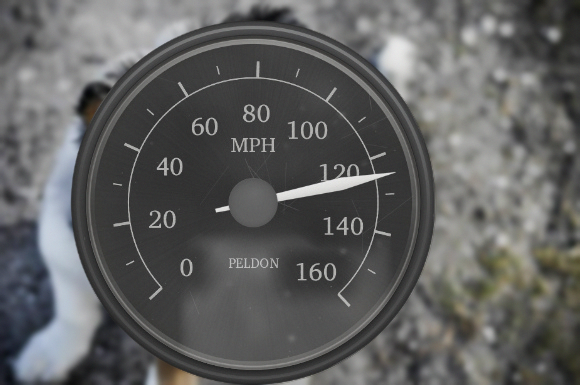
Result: 125mph
